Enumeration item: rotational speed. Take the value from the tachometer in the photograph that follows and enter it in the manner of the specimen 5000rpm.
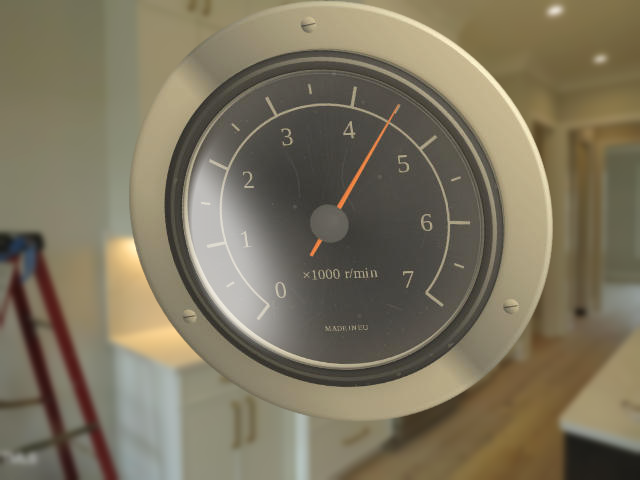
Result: 4500rpm
